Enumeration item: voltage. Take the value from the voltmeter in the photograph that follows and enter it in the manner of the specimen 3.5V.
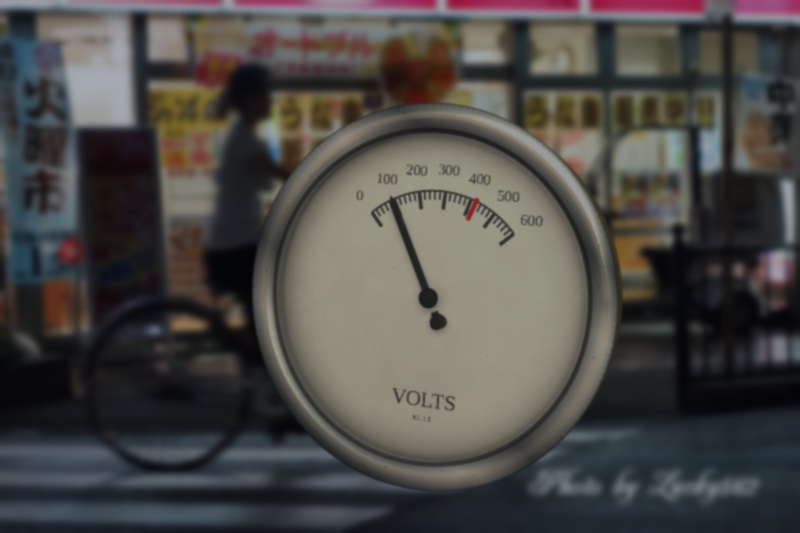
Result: 100V
